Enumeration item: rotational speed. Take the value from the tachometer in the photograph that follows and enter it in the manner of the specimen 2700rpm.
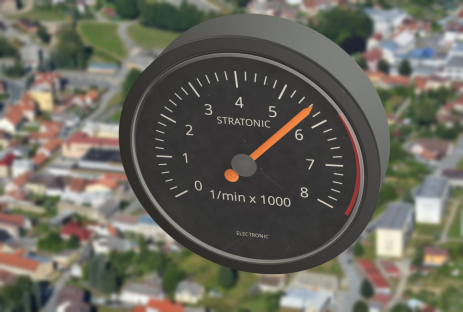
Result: 5600rpm
